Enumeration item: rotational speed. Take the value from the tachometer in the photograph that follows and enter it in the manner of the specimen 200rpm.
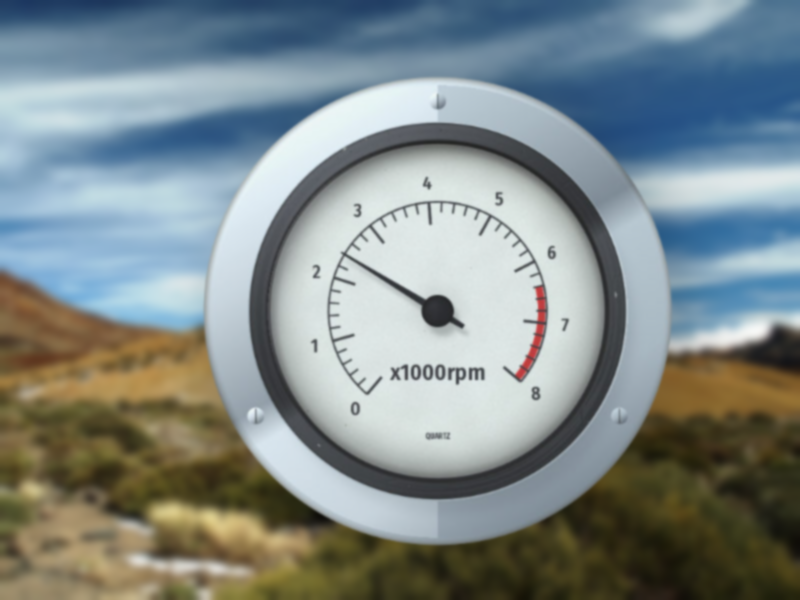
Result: 2400rpm
